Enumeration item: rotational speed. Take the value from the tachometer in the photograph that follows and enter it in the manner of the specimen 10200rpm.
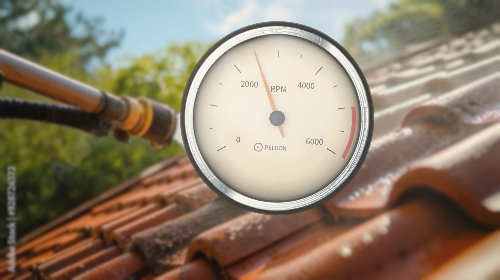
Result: 2500rpm
